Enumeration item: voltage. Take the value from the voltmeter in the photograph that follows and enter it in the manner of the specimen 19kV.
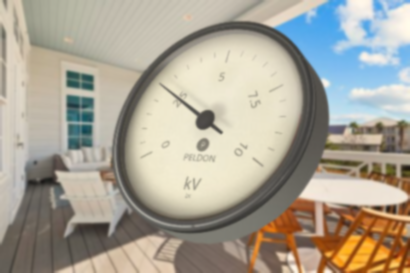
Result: 2.5kV
